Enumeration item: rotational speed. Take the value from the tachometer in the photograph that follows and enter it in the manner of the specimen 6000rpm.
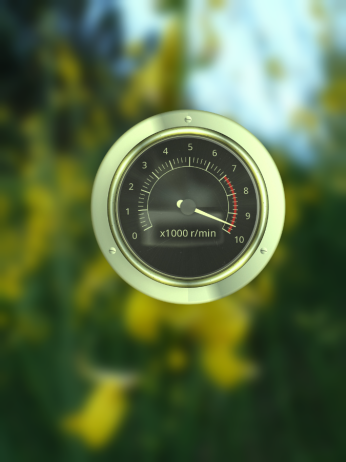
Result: 9600rpm
